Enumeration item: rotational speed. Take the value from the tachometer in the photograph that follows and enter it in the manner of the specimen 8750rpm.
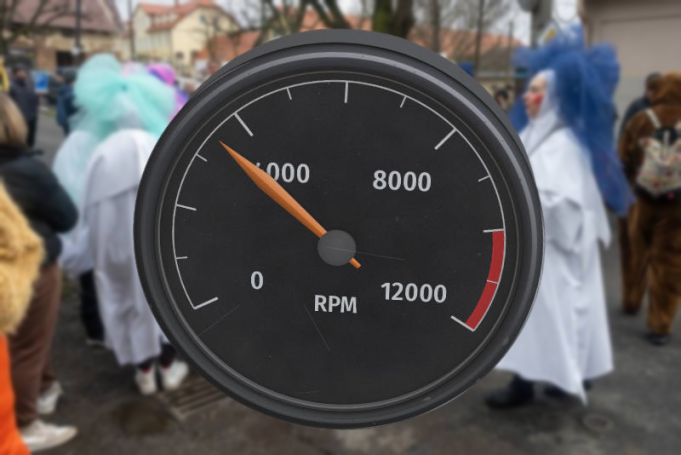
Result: 3500rpm
